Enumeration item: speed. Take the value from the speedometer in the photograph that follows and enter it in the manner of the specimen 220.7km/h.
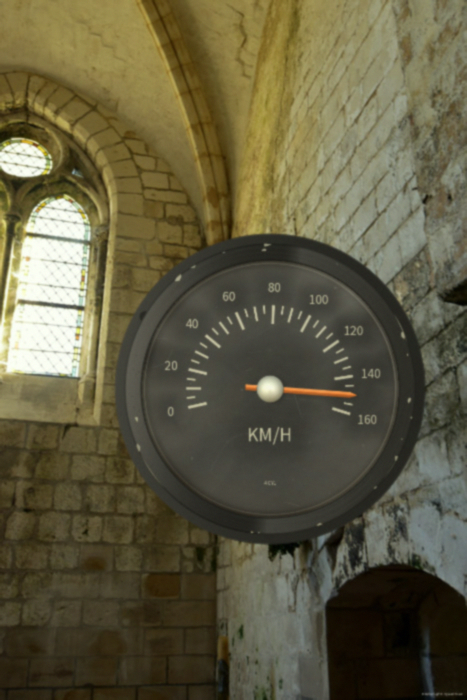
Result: 150km/h
